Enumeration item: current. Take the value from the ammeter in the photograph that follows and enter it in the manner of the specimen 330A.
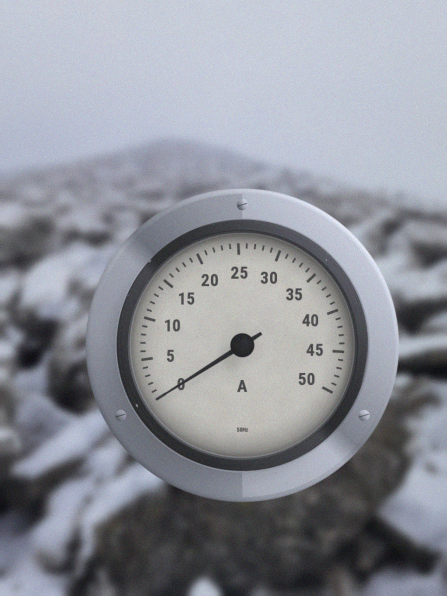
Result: 0A
